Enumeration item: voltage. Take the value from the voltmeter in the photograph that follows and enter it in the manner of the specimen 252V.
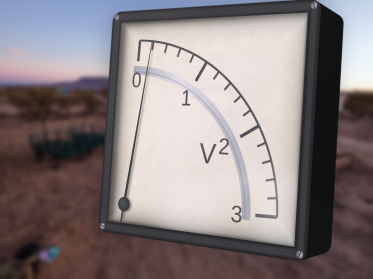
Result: 0.2V
